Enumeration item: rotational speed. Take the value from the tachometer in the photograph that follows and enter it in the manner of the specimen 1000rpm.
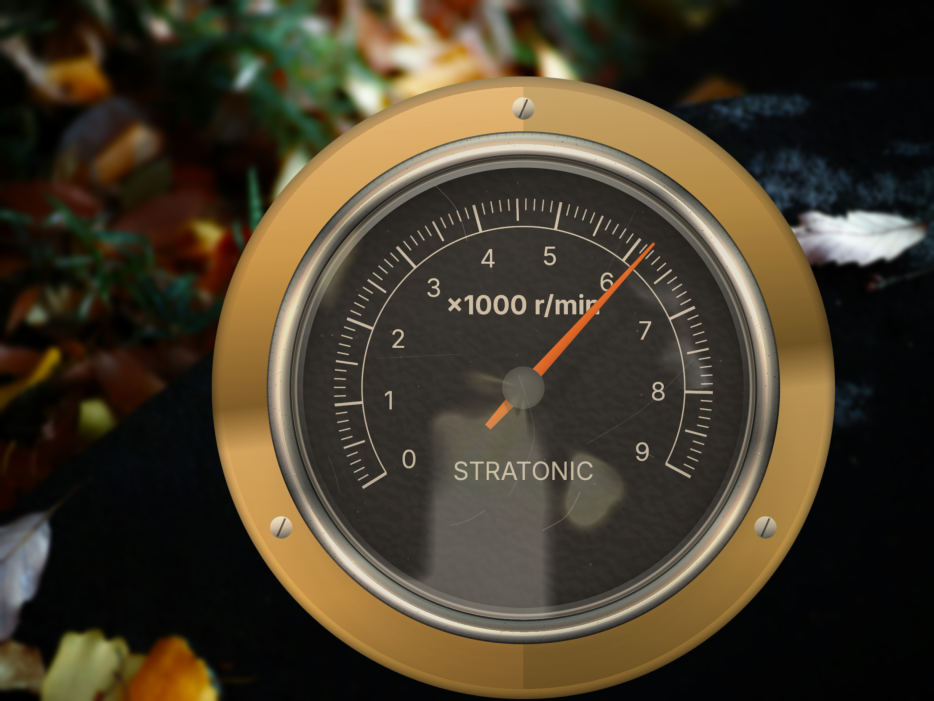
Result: 6150rpm
